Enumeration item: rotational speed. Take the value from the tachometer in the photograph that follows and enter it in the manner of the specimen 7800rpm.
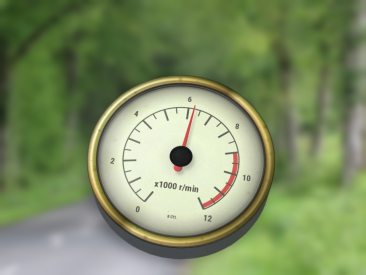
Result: 6250rpm
